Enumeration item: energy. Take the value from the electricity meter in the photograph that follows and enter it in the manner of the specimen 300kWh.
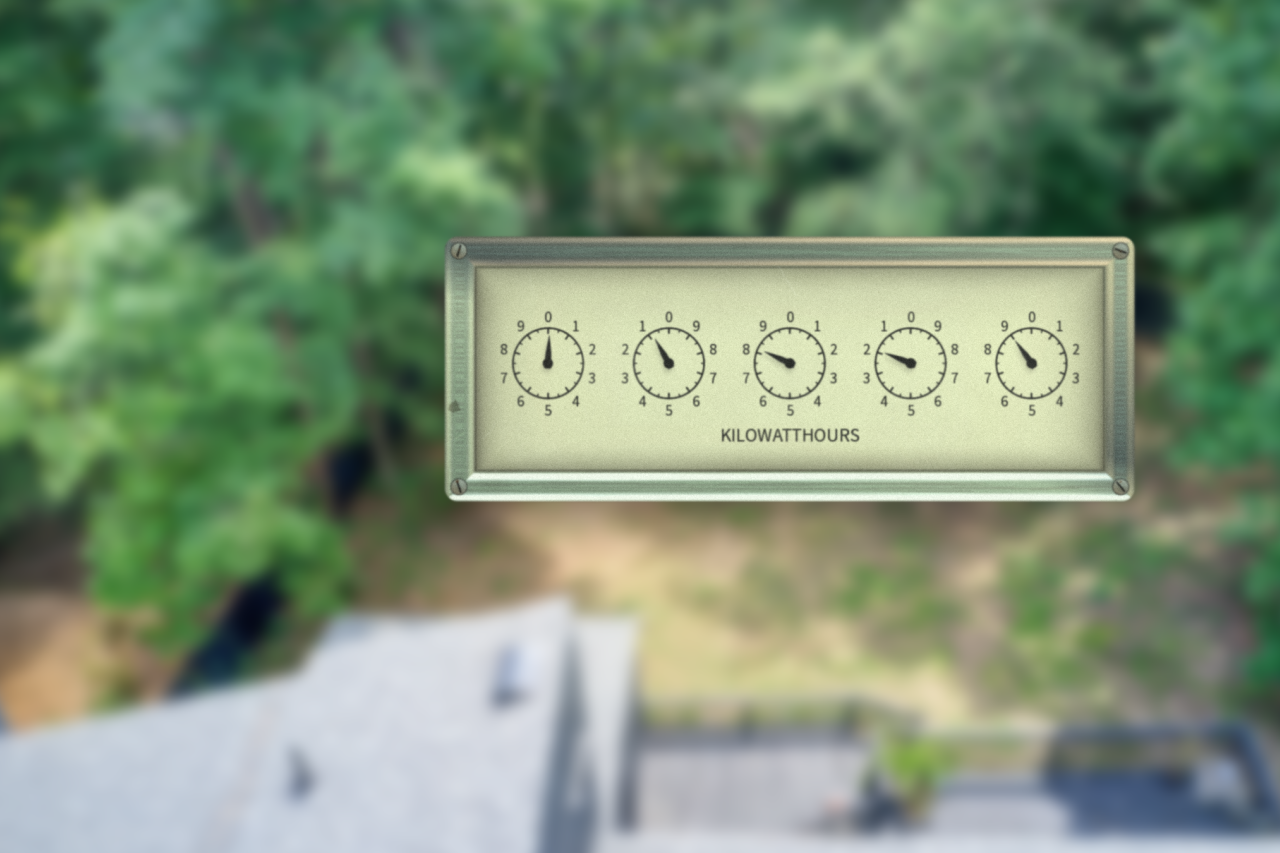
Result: 819kWh
